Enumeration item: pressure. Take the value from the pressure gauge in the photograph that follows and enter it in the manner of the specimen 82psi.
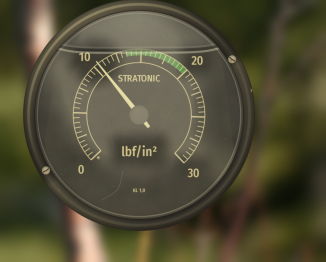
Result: 10.5psi
